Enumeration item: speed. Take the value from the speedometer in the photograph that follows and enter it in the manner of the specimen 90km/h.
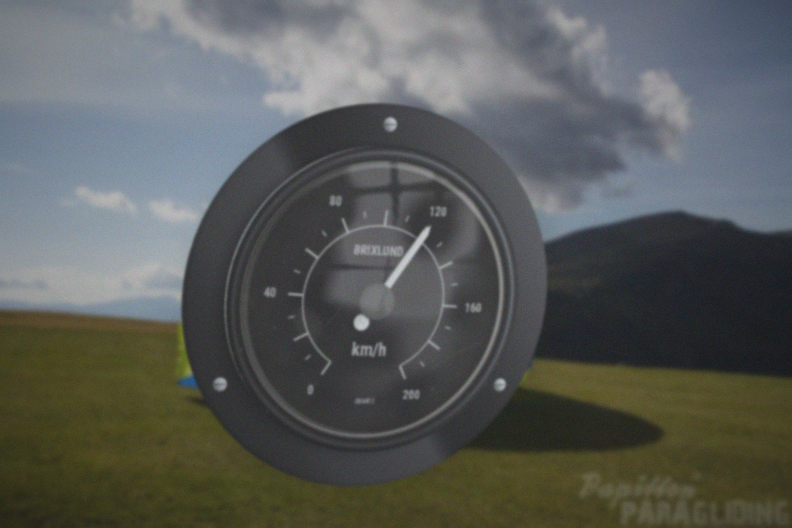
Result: 120km/h
